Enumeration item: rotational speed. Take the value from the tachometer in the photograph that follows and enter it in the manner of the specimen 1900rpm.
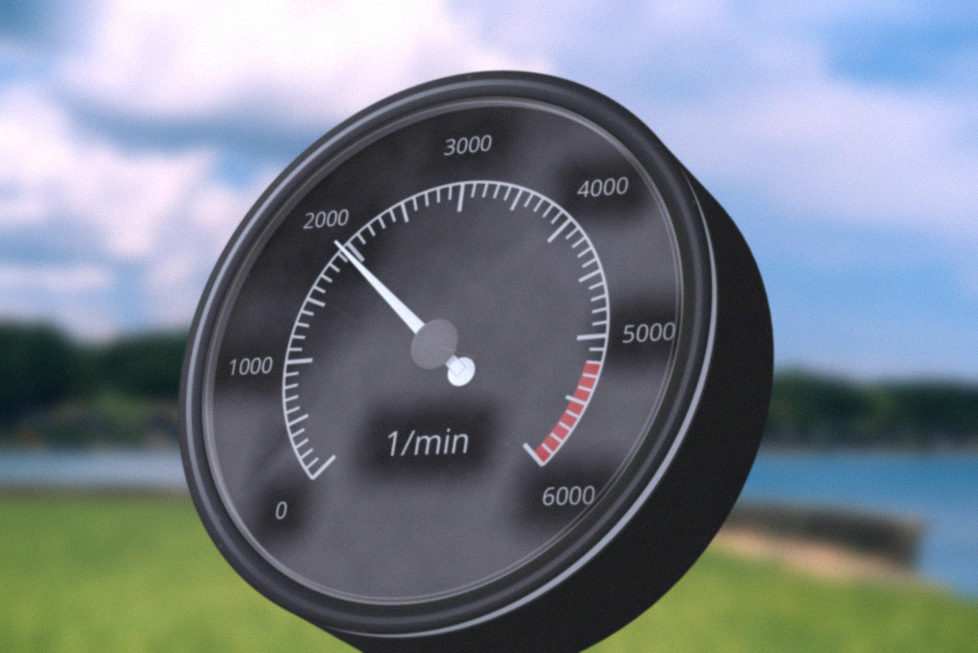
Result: 1950rpm
